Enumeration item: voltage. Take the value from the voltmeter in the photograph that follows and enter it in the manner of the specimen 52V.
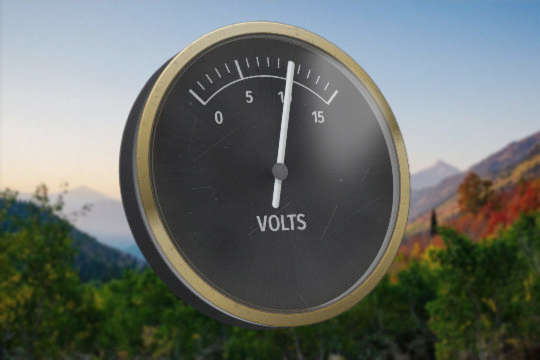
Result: 10V
